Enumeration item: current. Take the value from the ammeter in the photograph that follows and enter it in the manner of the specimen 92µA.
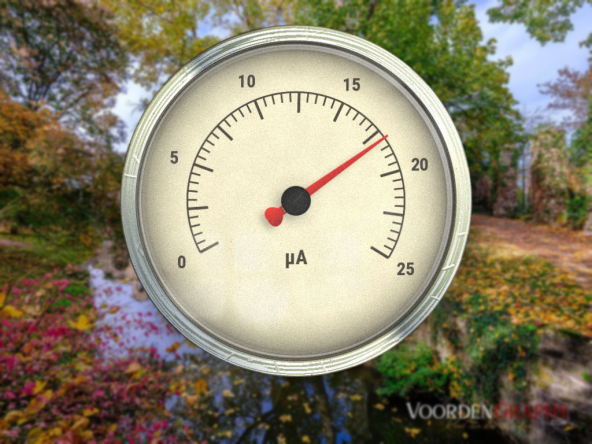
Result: 18µA
